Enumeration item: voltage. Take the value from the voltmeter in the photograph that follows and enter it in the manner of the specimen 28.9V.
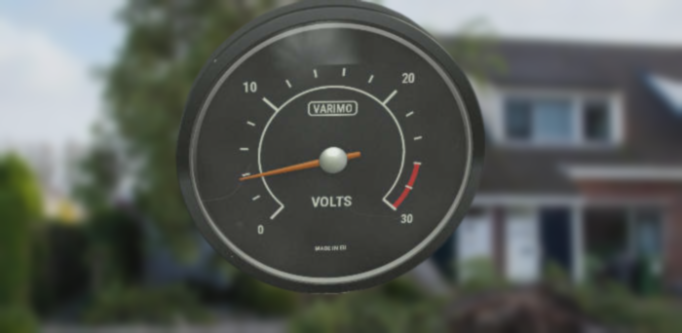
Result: 4V
